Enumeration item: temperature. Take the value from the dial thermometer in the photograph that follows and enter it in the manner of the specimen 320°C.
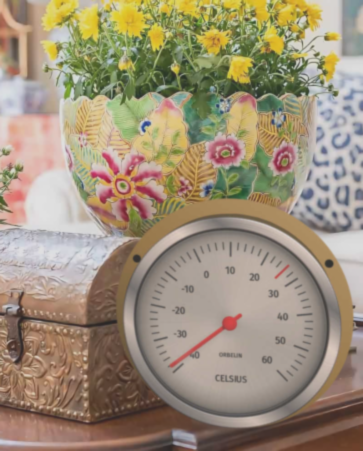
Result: -38°C
